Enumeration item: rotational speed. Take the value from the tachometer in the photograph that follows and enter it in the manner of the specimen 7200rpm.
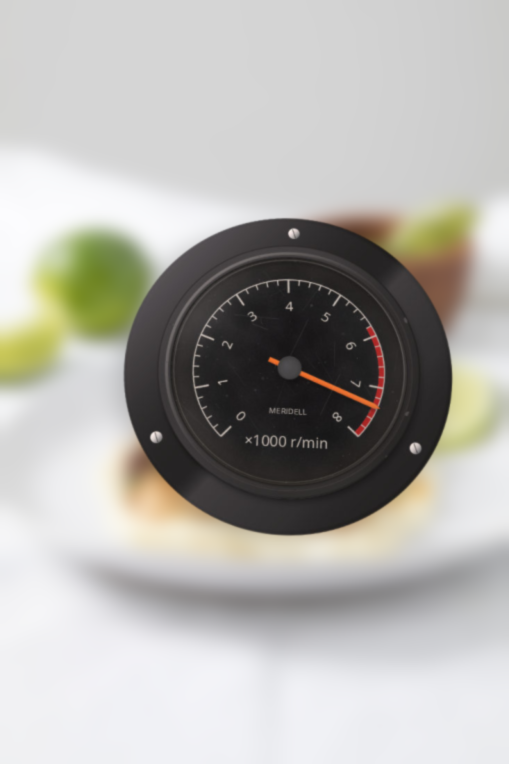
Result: 7400rpm
